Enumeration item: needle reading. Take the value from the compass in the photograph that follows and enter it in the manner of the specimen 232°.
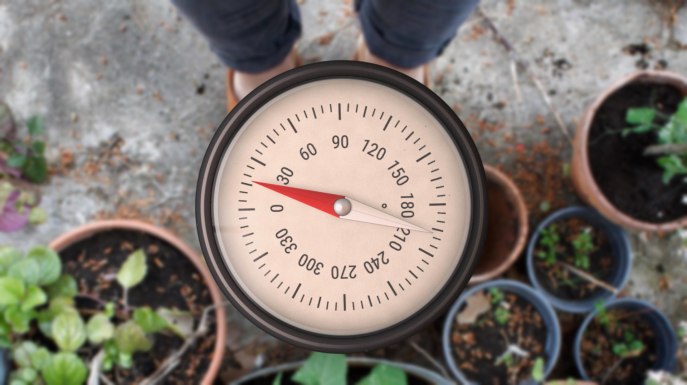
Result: 17.5°
